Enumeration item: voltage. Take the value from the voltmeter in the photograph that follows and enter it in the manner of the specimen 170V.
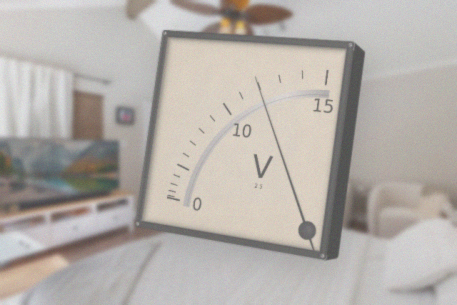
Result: 12V
